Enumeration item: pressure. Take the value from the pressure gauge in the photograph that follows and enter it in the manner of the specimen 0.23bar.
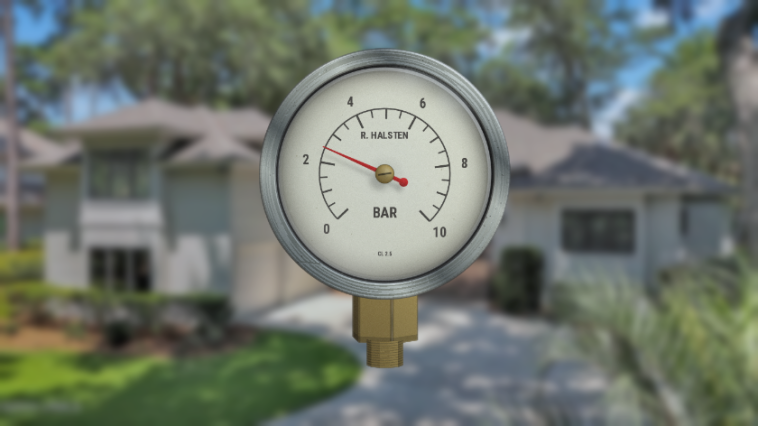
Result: 2.5bar
